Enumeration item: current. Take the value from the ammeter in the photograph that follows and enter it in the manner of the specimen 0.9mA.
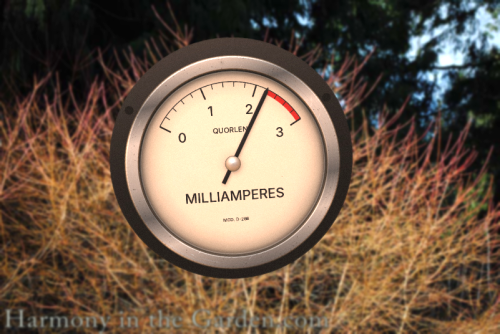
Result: 2.2mA
